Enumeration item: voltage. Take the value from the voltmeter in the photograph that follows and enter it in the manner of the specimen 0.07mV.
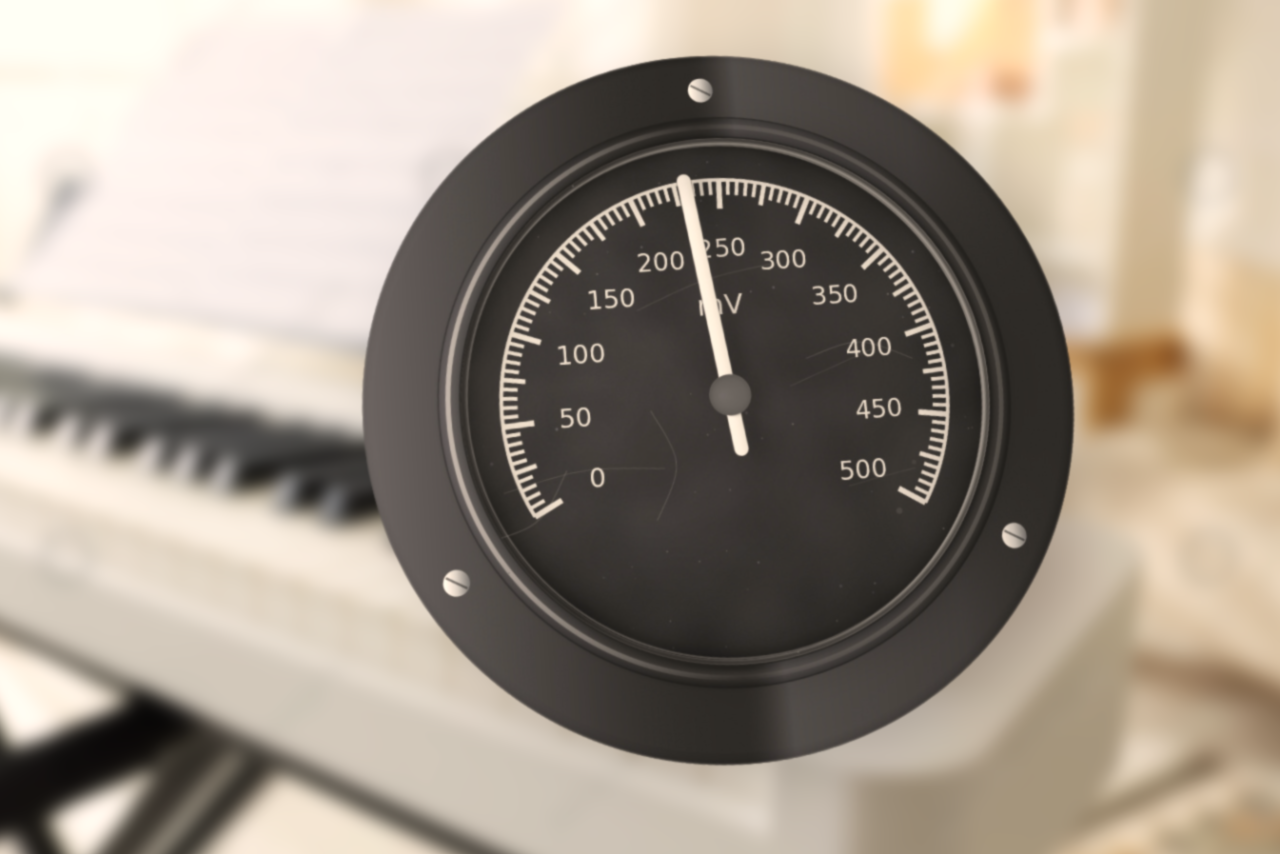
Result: 230mV
